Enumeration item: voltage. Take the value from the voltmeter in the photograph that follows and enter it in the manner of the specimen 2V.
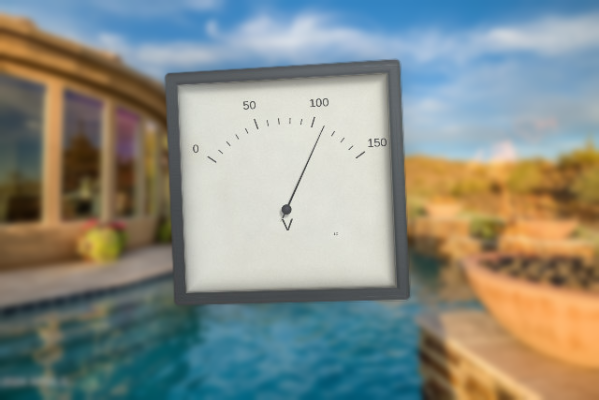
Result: 110V
